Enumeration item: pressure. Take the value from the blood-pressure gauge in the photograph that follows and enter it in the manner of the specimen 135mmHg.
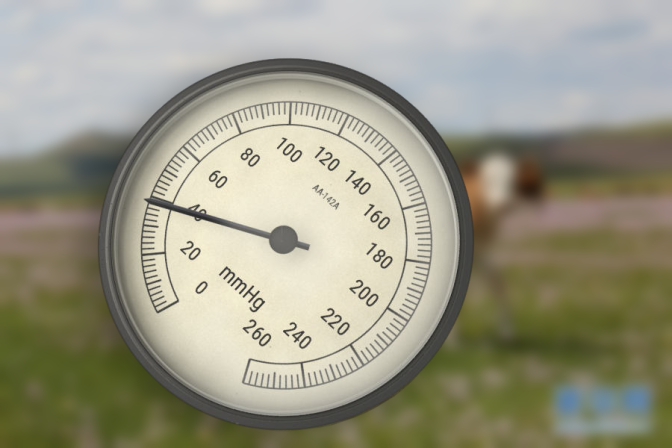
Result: 38mmHg
